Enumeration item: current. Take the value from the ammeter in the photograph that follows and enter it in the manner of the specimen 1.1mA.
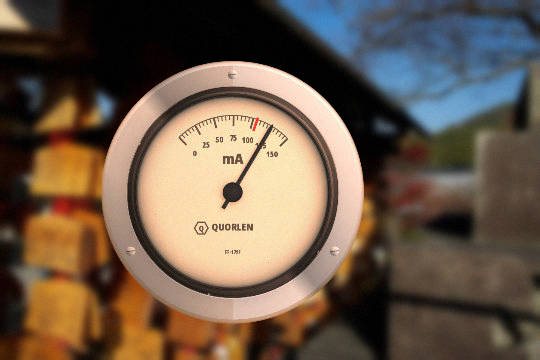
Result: 125mA
